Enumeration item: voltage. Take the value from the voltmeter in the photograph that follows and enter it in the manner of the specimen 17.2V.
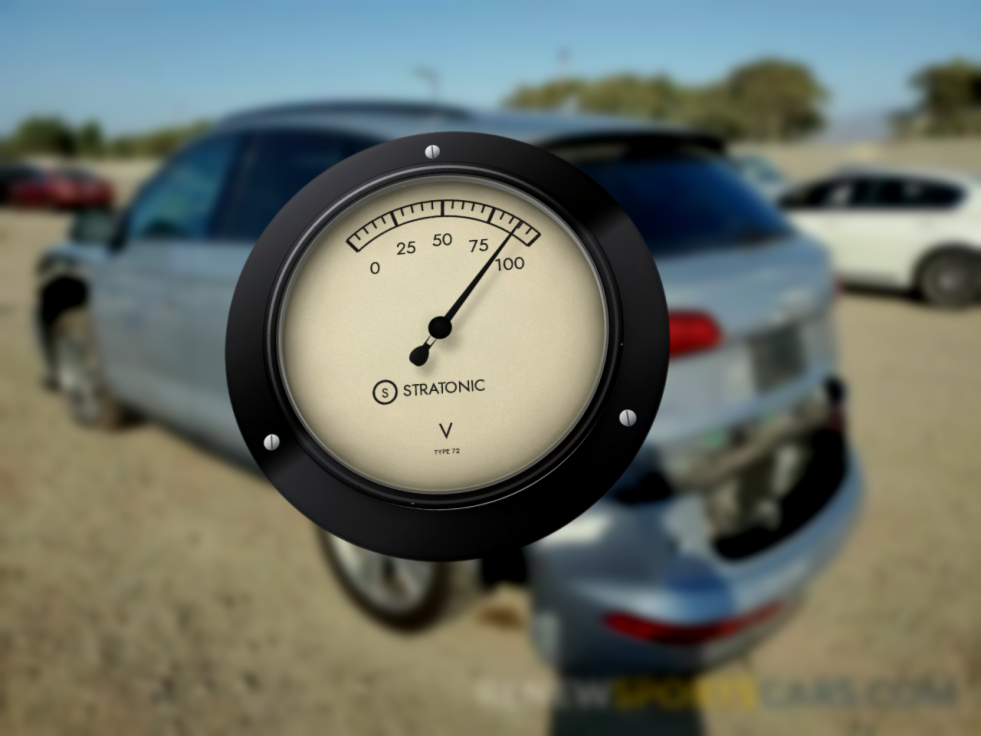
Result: 90V
